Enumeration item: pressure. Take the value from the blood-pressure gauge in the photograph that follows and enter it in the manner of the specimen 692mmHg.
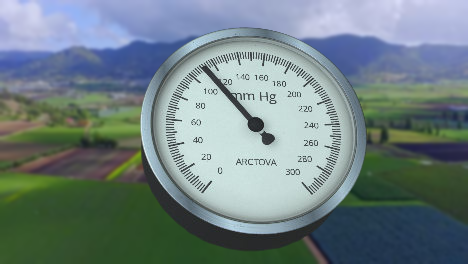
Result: 110mmHg
